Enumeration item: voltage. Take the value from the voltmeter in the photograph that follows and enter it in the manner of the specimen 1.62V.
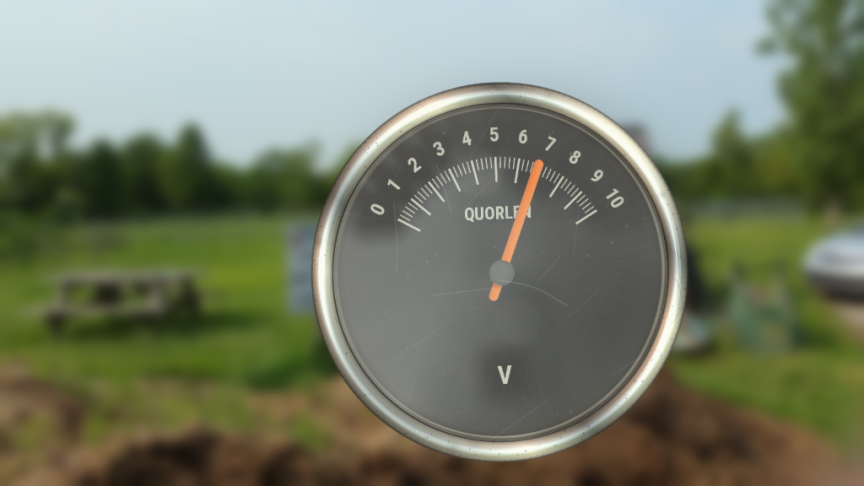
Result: 6.8V
